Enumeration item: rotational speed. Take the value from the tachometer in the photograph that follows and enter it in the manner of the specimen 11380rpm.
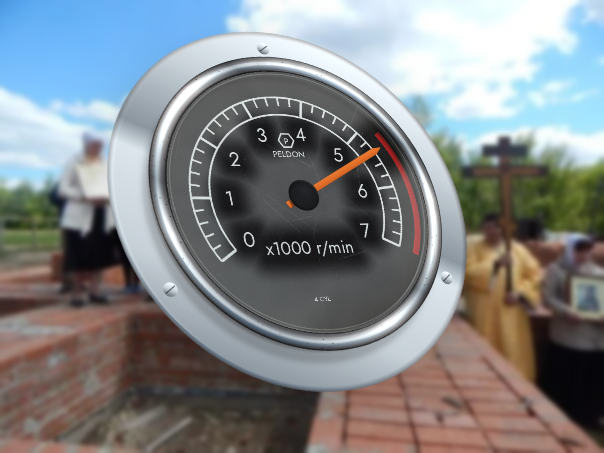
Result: 5400rpm
